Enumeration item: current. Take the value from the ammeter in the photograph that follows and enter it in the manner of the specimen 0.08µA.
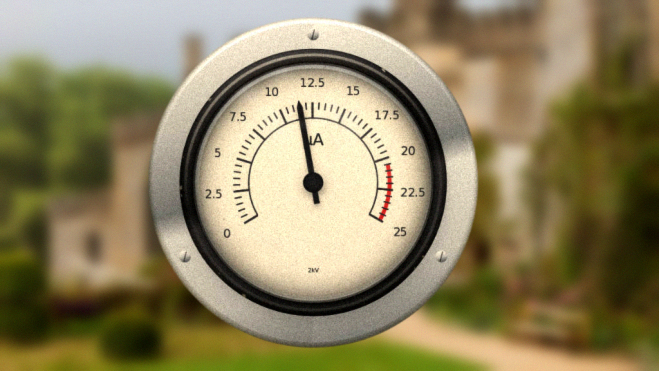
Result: 11.5µA
